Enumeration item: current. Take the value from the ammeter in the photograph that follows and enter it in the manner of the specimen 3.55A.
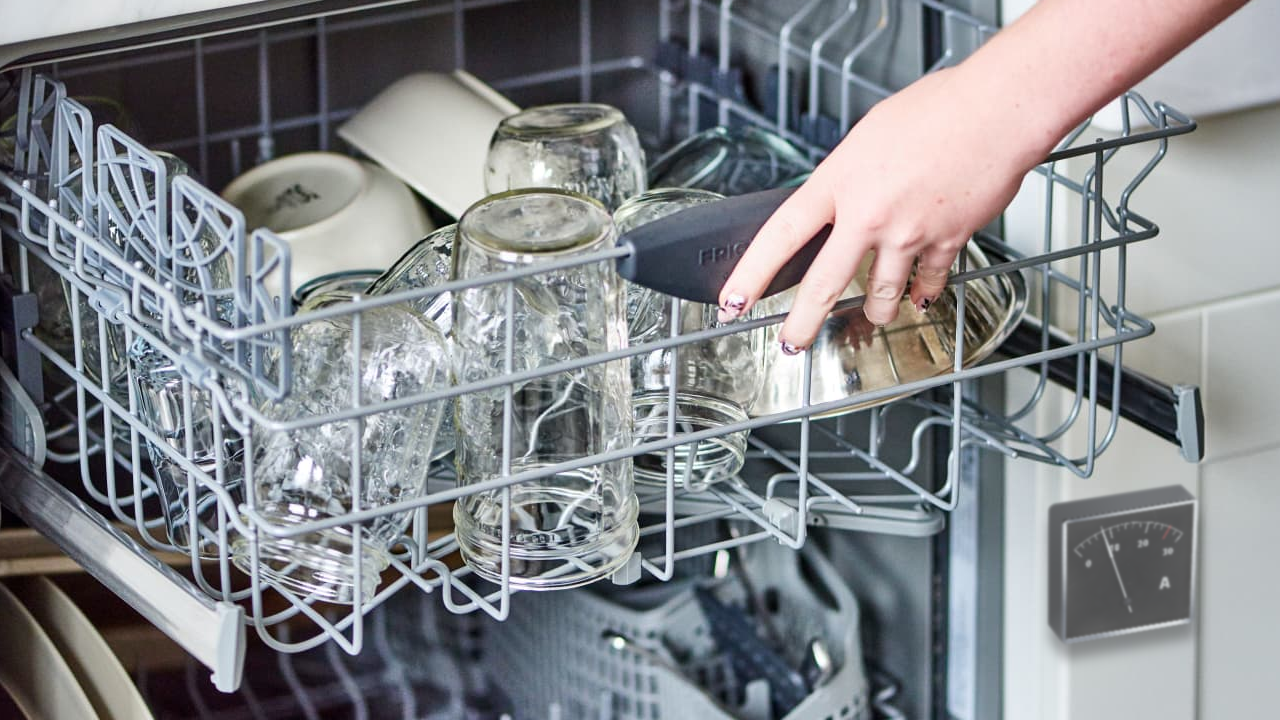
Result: 8A
